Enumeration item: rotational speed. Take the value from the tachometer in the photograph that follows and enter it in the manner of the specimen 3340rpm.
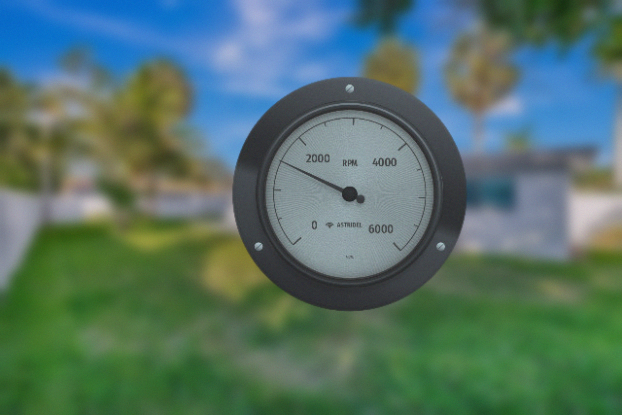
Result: 1500rpm
